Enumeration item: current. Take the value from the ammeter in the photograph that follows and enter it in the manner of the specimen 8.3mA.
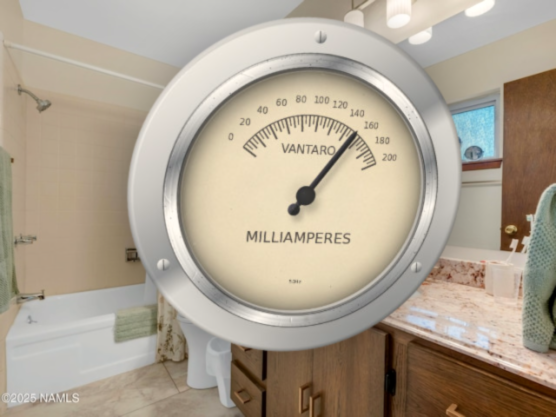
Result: 150mA
